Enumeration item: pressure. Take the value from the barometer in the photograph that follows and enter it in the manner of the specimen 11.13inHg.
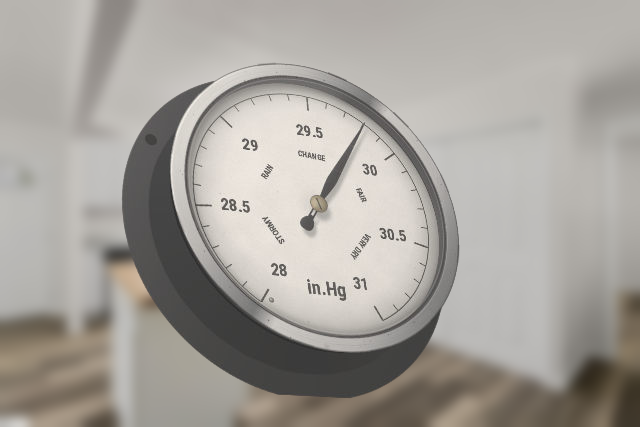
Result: 29.8inHg
